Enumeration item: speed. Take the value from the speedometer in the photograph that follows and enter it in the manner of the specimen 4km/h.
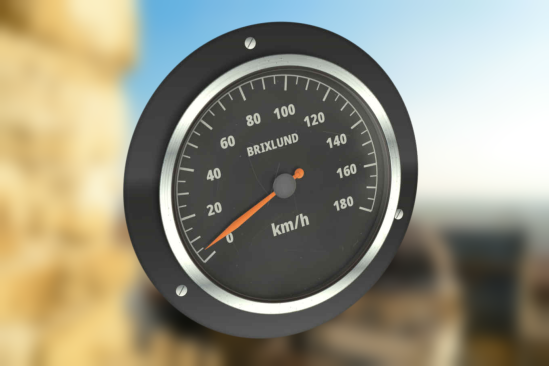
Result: 5km/h
